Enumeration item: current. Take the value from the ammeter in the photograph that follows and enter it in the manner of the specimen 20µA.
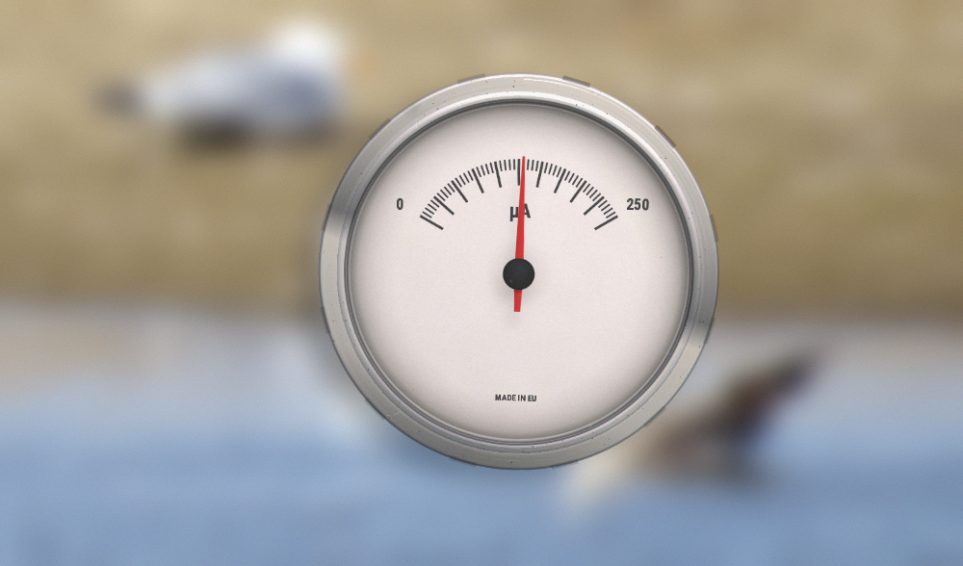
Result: 130µA
